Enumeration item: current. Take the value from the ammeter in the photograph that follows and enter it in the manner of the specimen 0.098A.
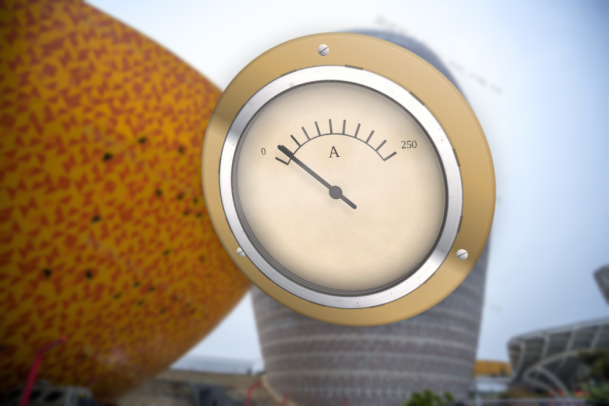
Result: 25A
